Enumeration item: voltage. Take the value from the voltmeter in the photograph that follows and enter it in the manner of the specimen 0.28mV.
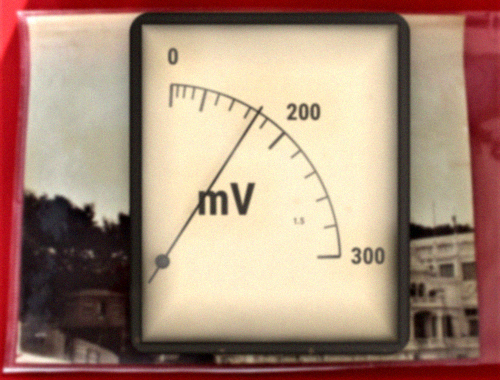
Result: 170mV
